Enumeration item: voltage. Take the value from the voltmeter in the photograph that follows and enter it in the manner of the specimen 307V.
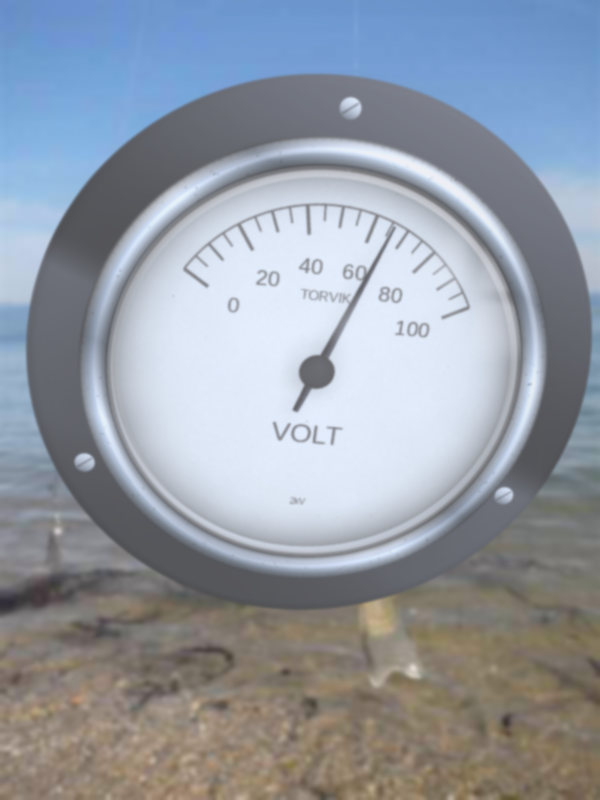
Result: 65V
